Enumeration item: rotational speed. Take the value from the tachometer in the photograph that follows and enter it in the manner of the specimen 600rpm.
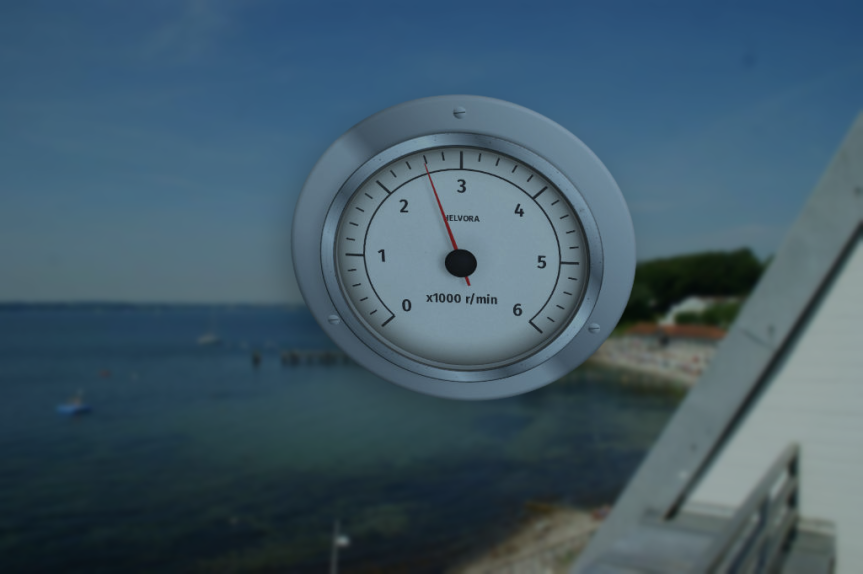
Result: 2600rpm
